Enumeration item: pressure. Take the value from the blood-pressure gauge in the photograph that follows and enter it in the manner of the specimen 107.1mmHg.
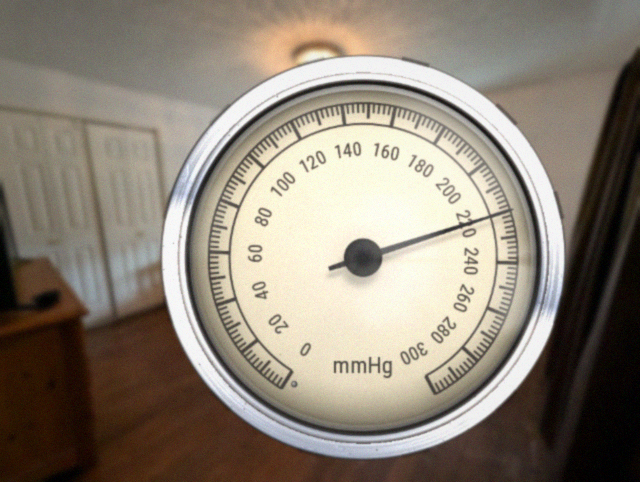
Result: 220mmHg
